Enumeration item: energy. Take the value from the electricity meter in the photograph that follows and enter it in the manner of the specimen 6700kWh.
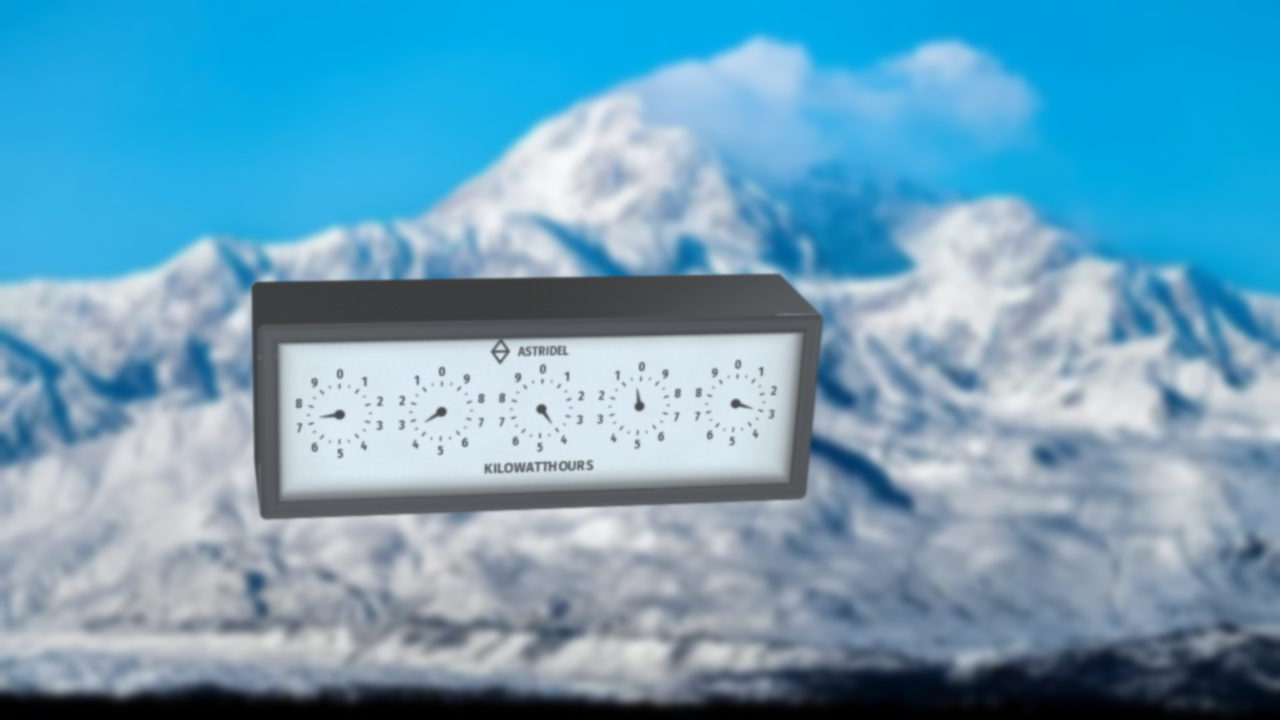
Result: 73403kWh
